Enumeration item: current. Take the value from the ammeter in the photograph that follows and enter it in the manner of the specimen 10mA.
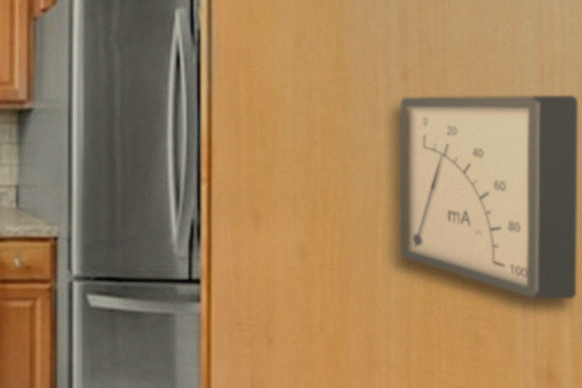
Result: 20mA
